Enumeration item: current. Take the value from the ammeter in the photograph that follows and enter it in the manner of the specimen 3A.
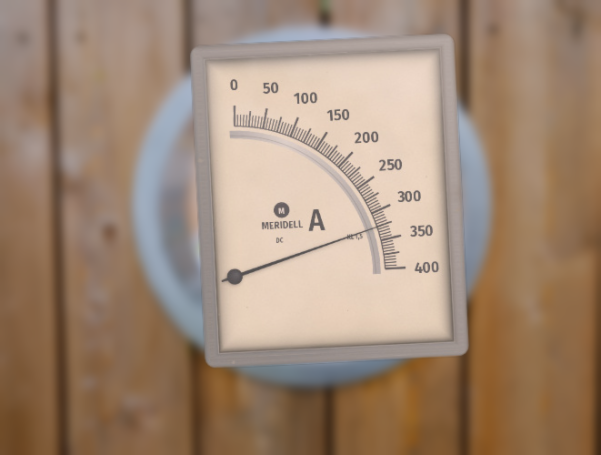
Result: 325A
